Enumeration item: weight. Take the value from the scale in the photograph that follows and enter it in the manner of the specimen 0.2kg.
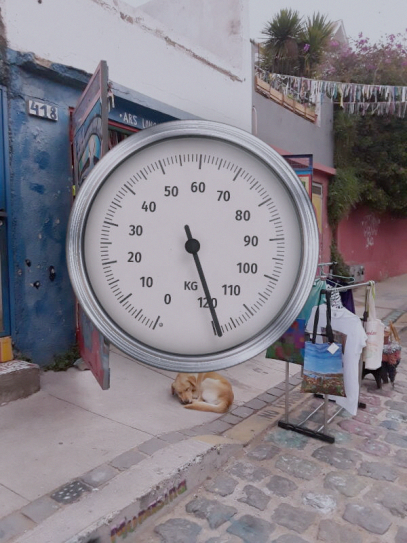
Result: 119kg
